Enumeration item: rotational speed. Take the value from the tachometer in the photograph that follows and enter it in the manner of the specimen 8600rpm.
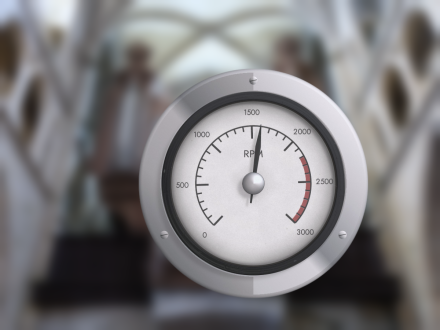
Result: 1600rpm
